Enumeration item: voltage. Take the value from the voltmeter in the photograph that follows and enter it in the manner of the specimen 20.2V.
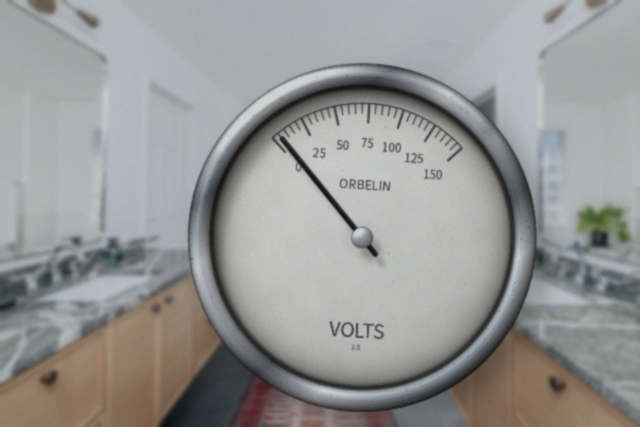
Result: 5V
